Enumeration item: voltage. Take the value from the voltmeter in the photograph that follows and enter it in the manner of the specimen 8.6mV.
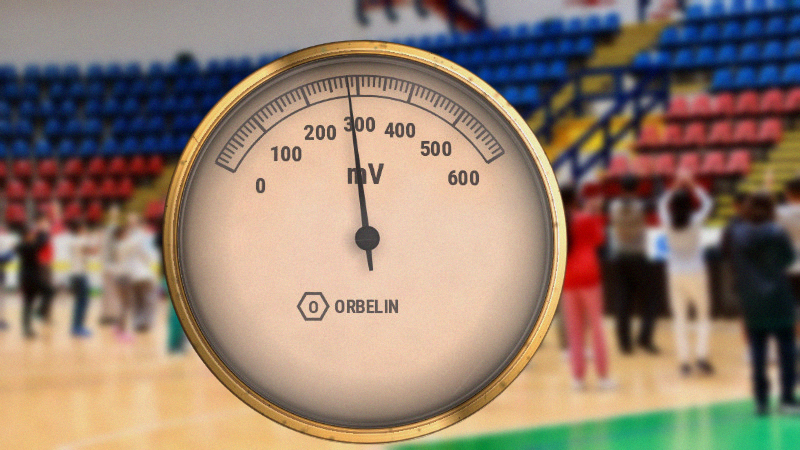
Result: 280mV
